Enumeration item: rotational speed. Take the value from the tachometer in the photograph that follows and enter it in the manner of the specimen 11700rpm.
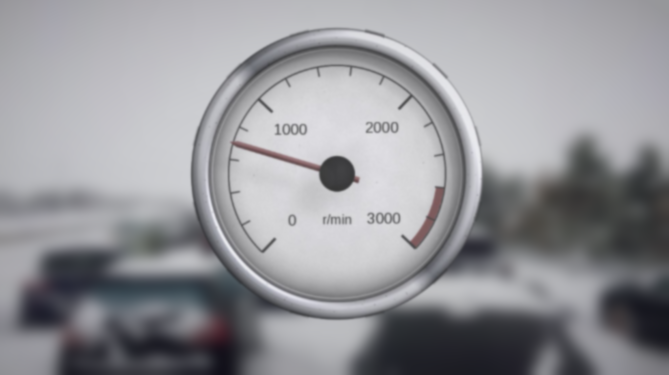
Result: 700rpm
